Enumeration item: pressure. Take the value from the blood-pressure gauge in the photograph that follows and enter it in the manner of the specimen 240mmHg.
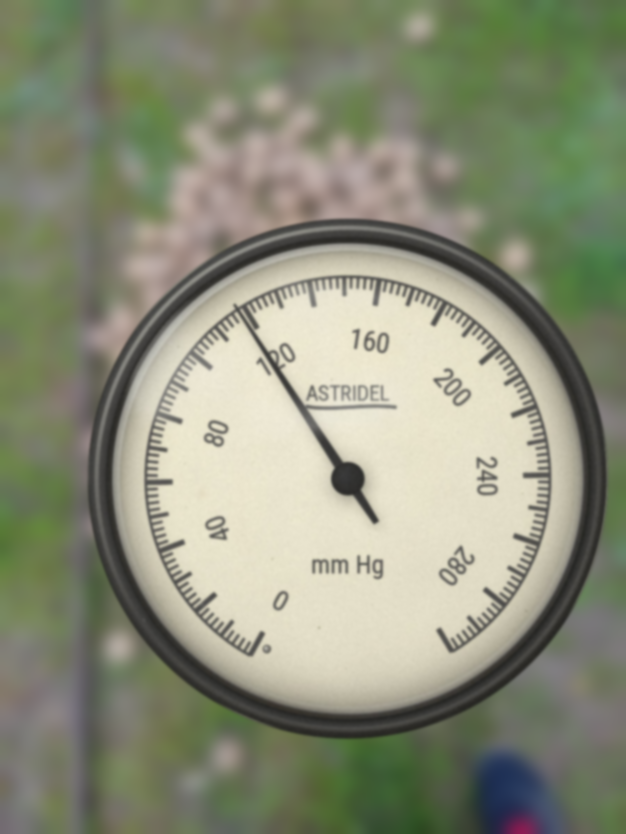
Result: 118mmHg
